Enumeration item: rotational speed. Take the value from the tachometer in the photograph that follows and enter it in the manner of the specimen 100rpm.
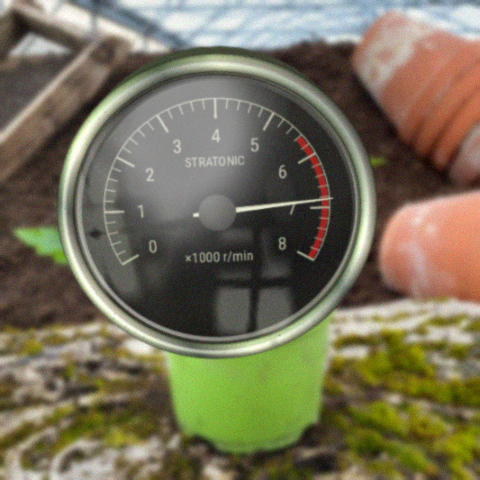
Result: 6800rpm
